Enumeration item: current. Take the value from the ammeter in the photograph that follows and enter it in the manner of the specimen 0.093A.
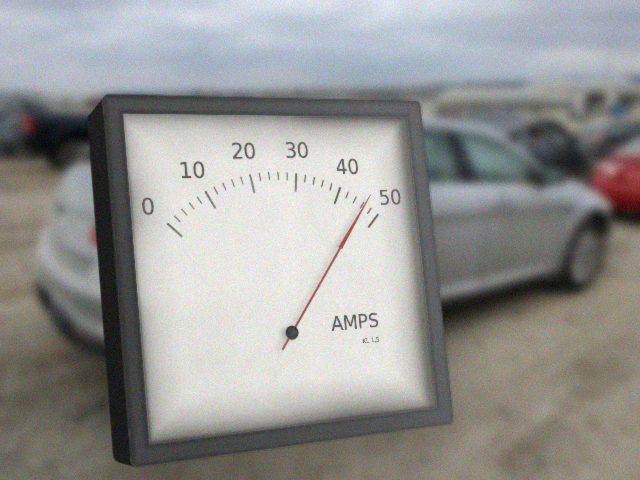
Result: 46A
